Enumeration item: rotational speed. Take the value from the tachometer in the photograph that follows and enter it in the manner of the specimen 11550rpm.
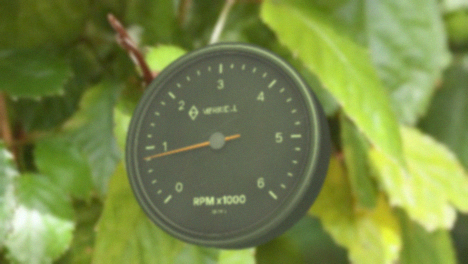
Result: 800rpm
